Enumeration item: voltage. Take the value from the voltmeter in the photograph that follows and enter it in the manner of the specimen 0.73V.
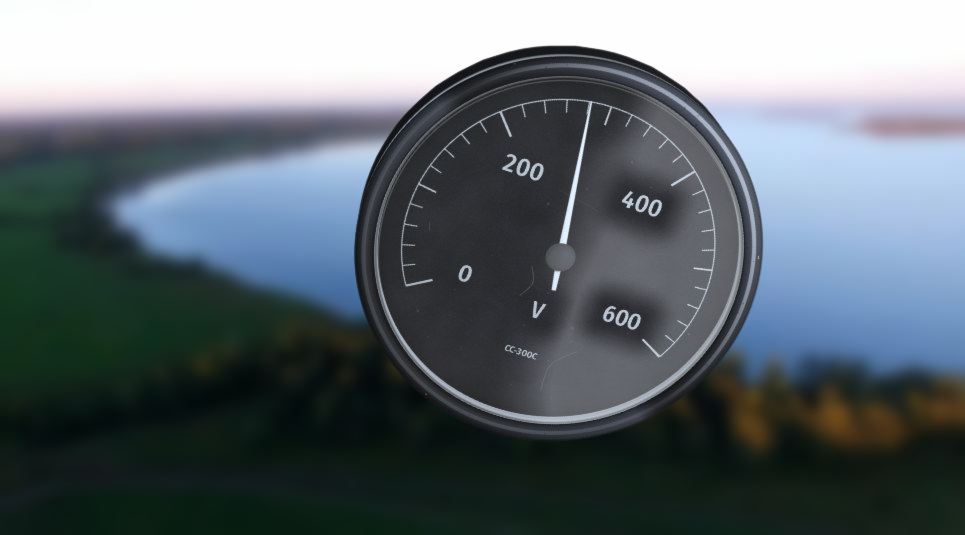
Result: 280V
